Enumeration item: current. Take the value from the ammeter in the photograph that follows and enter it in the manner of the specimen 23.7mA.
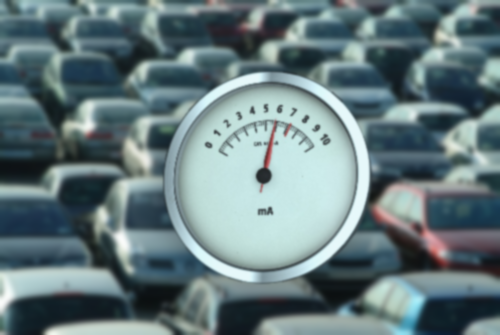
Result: 6mA
